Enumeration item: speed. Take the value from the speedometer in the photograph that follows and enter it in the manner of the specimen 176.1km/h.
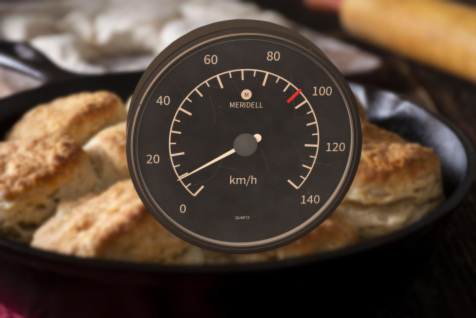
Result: 10km/h
